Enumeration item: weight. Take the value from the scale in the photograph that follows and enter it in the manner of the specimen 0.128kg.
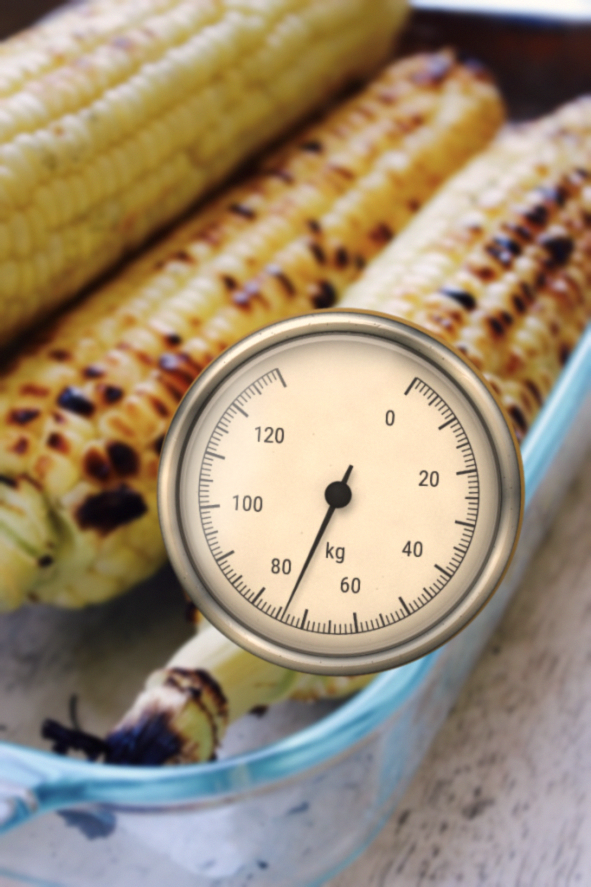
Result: 74kg
